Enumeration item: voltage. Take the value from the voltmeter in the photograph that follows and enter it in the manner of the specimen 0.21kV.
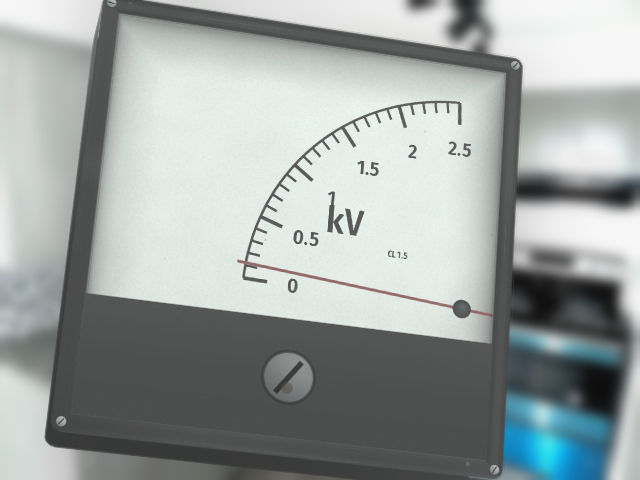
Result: 0.1kV
